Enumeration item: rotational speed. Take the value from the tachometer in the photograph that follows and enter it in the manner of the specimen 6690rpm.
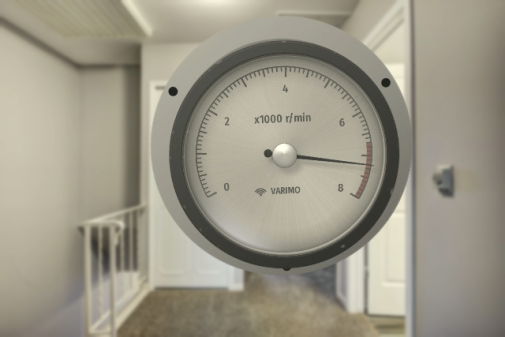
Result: 7200rpm
